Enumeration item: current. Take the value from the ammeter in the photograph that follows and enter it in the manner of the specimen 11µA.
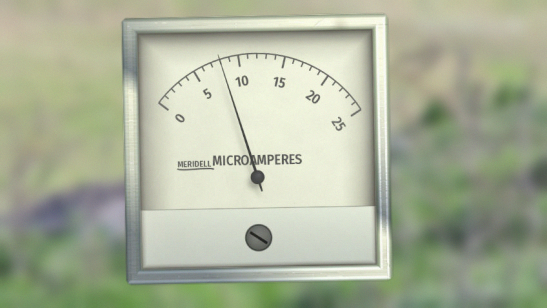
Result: 8µA
